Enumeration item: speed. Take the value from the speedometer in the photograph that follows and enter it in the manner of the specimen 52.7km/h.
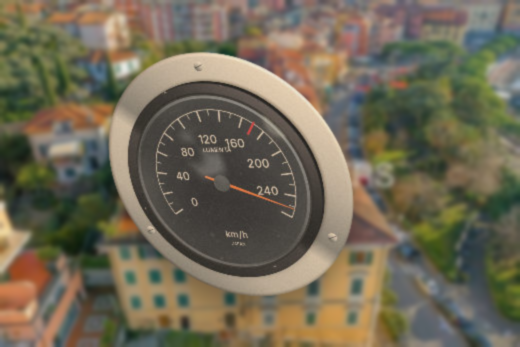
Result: 250km/h
